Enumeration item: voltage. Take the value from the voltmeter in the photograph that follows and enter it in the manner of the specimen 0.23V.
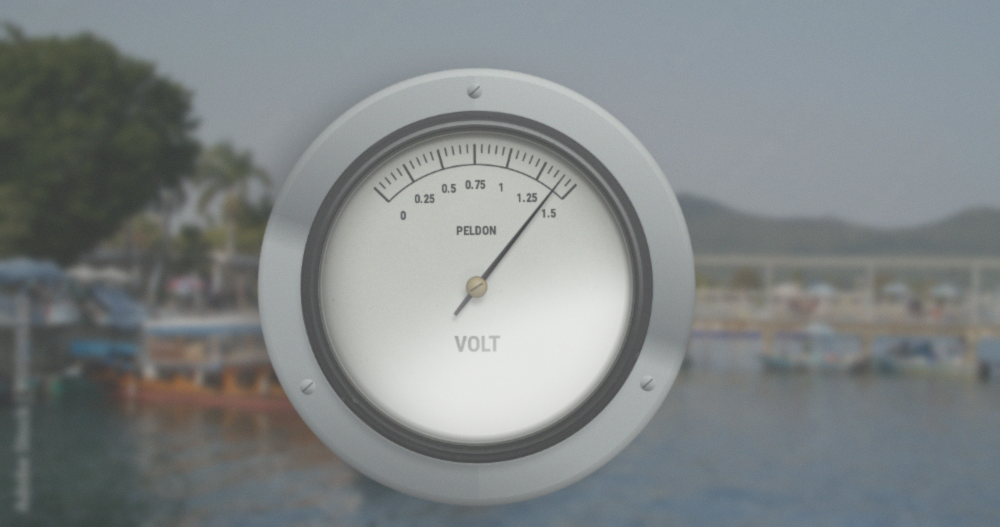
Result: 1.4V
